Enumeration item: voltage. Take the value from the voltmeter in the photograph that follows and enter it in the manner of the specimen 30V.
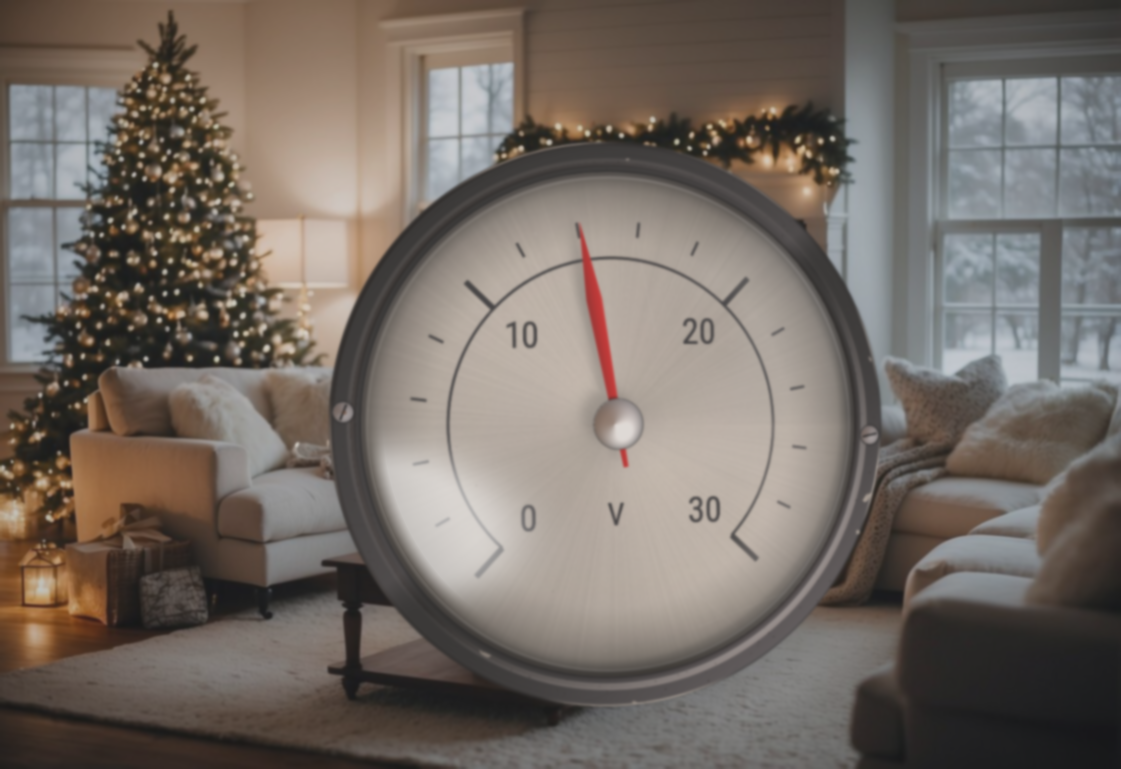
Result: 14V
